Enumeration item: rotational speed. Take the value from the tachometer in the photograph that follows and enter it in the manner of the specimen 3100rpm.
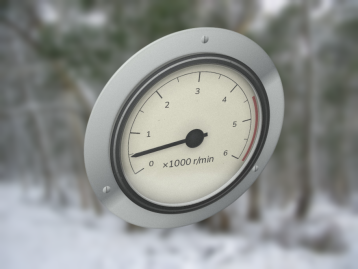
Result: 500rpm
